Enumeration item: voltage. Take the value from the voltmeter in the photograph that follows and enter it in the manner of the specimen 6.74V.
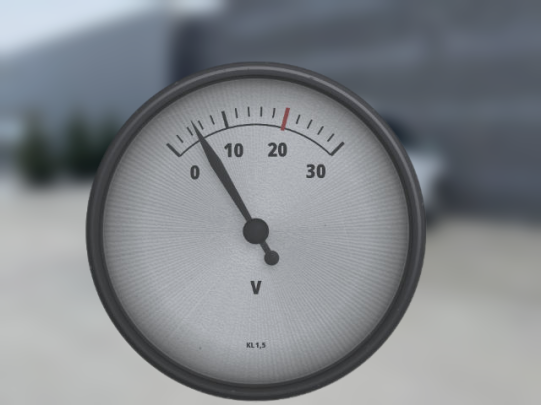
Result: 5V
